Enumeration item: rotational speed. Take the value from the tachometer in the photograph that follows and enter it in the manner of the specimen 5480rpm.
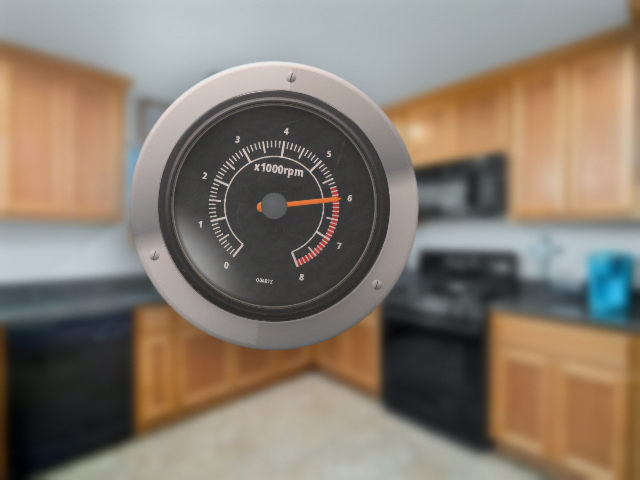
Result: 6000rpm
